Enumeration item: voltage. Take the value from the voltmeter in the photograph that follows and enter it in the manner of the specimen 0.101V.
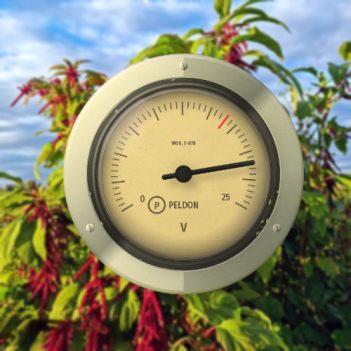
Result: 21V
